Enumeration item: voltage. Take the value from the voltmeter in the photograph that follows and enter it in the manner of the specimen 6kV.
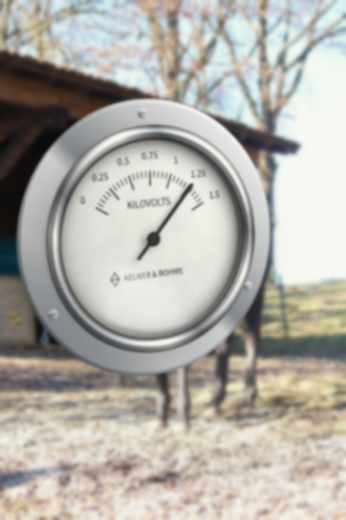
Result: 1.25kV
